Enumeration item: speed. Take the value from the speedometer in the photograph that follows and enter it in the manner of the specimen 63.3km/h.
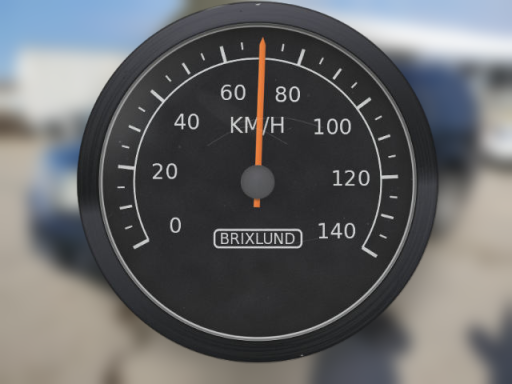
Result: 70km/h
